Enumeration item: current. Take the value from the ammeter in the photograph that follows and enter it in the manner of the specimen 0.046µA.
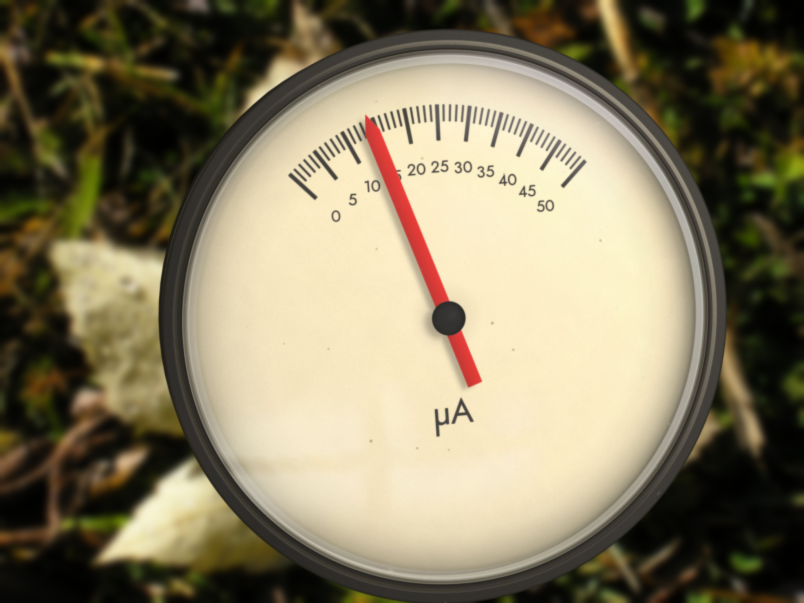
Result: 14µA
